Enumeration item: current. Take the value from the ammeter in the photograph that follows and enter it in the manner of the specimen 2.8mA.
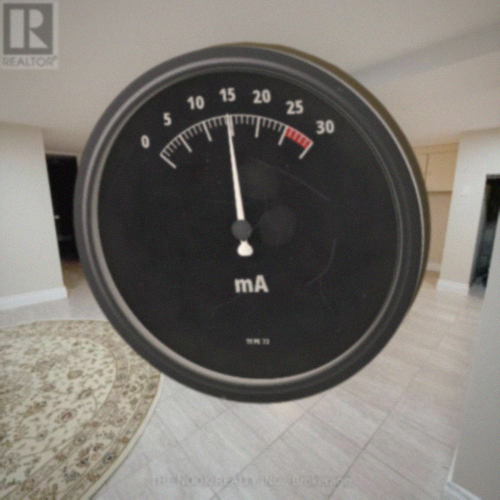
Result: 15mA
